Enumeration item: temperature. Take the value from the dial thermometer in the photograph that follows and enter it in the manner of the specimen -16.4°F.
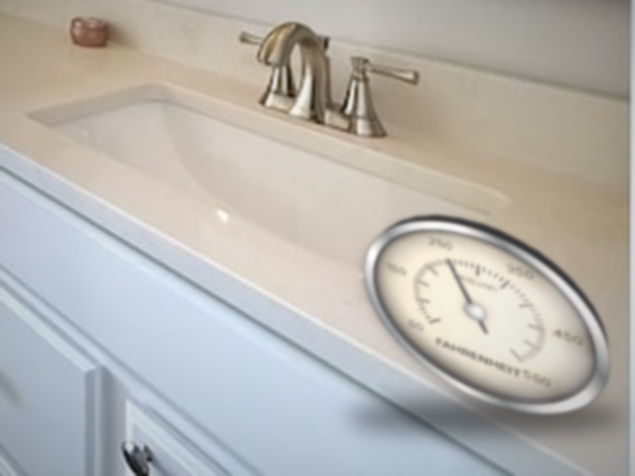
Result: 250°F
